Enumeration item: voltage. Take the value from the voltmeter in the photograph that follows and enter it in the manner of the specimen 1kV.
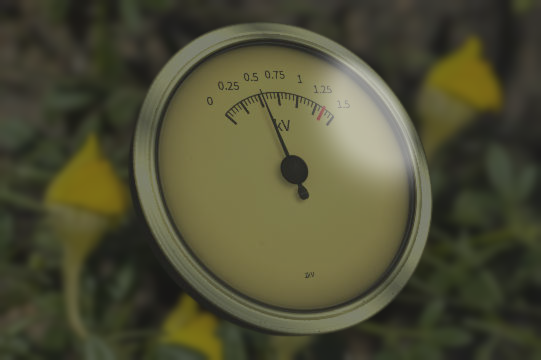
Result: 0.5kV
